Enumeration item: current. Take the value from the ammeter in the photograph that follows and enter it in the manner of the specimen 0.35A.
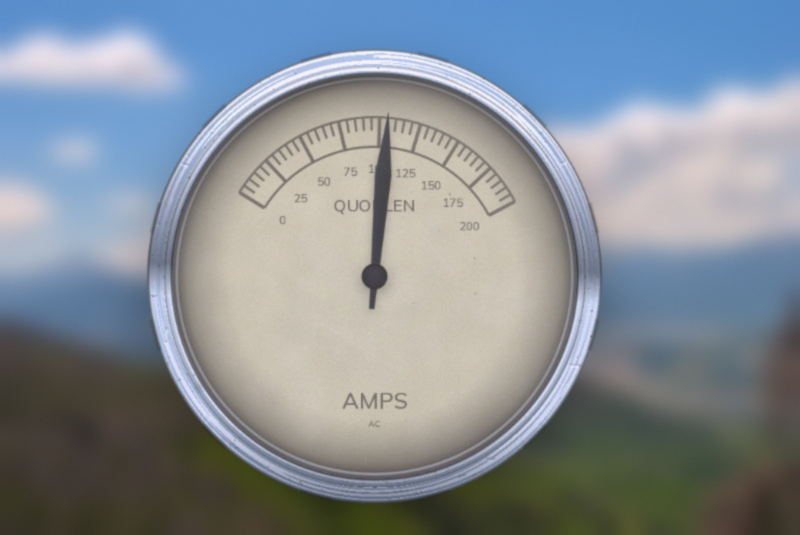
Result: 105A
